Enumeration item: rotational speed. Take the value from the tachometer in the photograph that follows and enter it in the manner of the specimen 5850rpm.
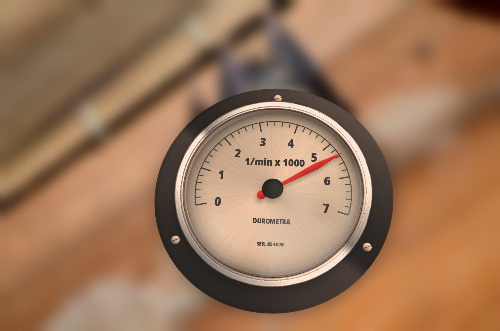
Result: 5400rpm
